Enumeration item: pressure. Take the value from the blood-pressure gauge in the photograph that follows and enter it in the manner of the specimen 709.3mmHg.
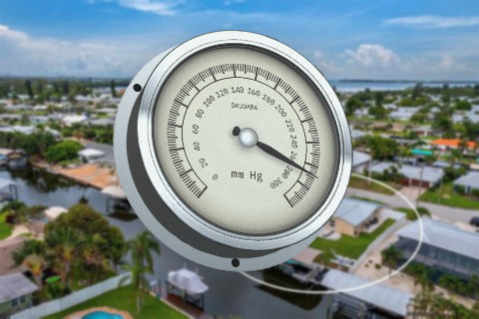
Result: 270mmHg
